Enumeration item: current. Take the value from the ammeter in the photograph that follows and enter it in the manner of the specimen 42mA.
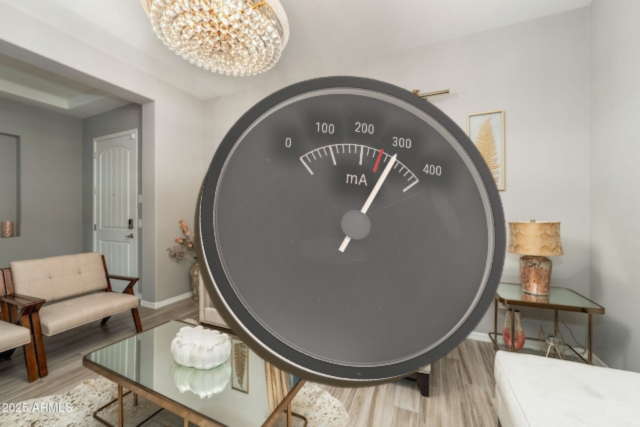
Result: 300mA
